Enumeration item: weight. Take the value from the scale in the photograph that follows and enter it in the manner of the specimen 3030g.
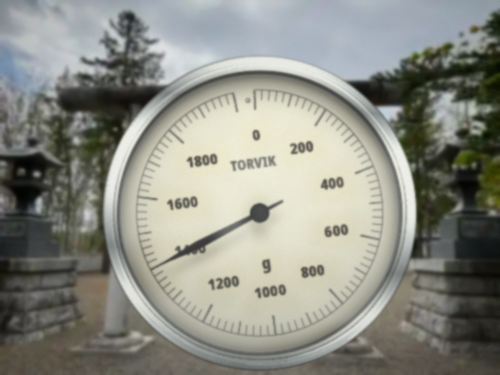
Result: 1400g
